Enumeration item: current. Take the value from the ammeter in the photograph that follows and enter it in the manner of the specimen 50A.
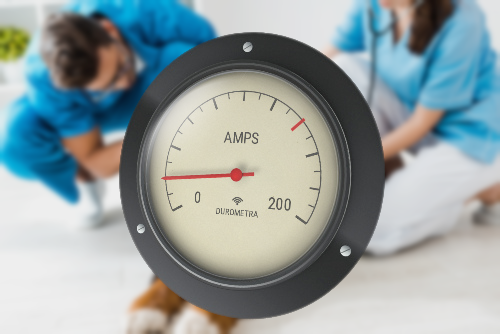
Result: 20A
